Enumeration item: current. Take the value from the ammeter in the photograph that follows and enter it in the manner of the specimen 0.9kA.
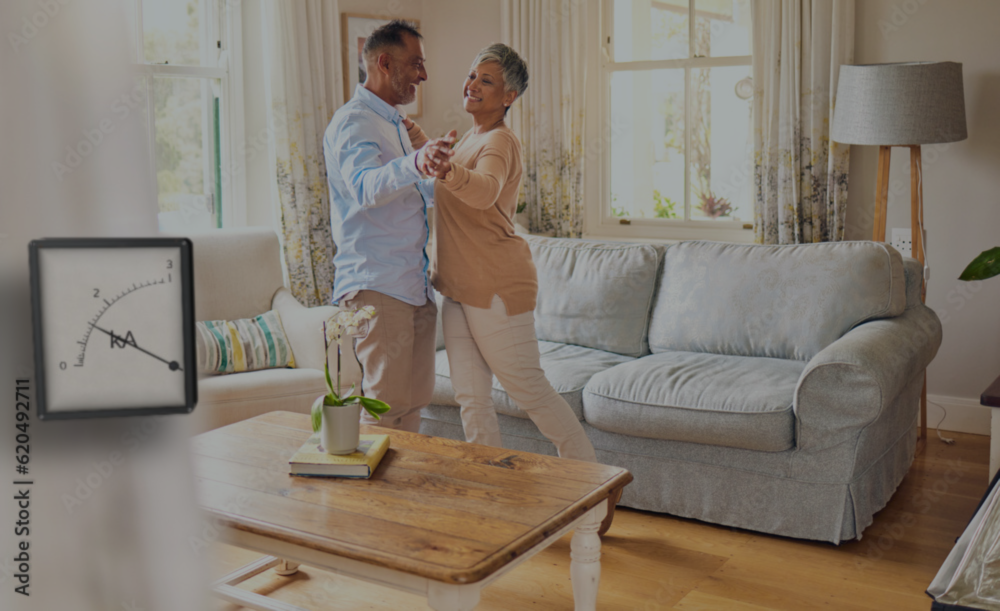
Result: 1.5kA
